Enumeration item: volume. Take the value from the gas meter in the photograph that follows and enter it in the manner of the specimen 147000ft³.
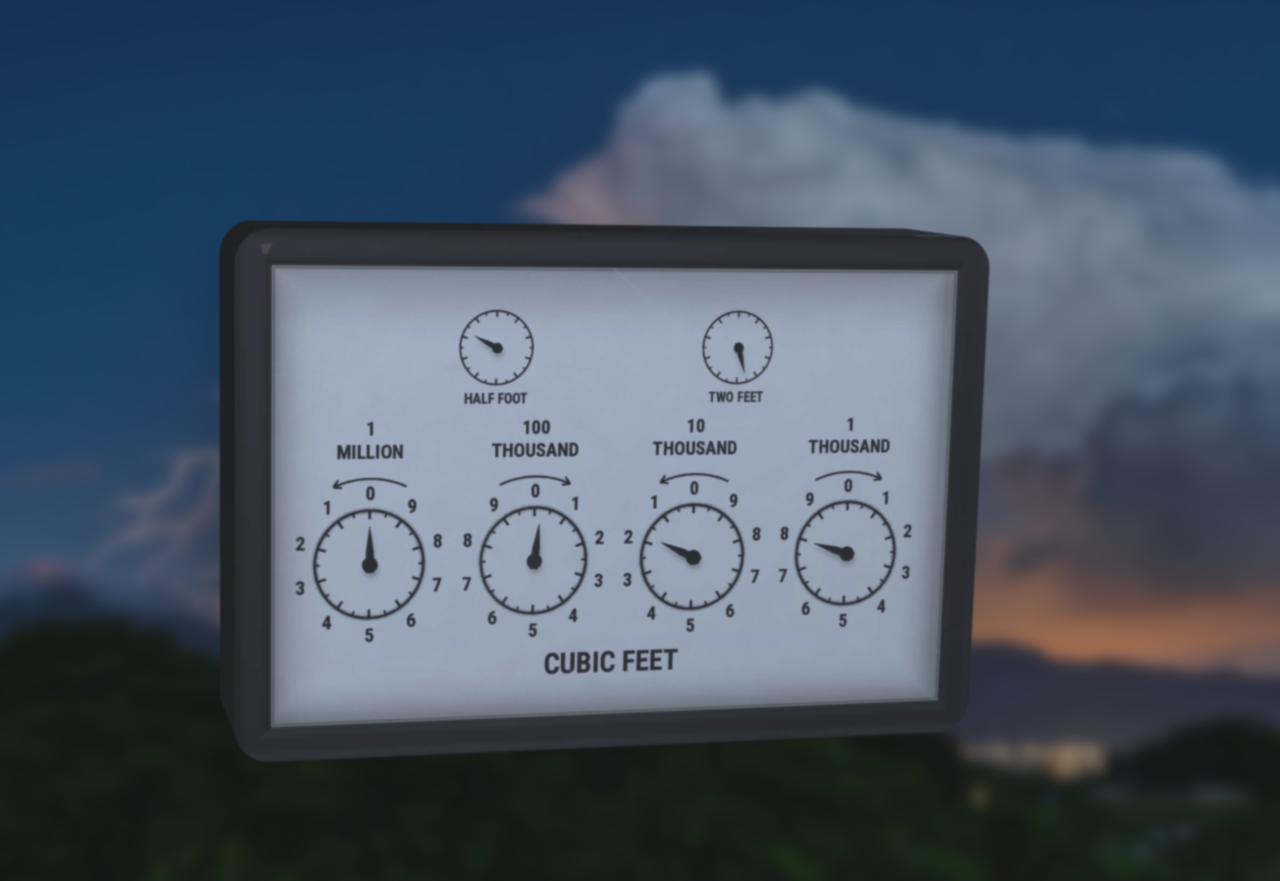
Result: 1800ft³
